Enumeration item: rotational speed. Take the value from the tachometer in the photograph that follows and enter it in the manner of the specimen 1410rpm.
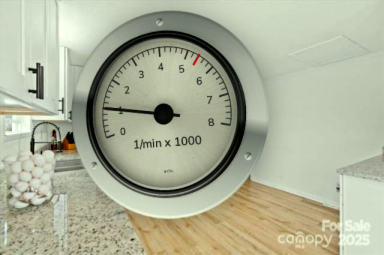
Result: 1000rpm
